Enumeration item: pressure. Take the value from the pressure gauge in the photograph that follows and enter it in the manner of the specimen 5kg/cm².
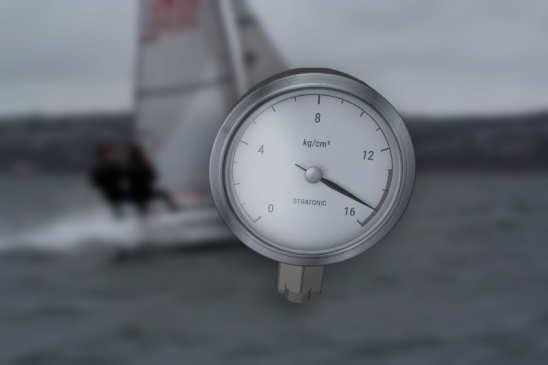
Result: 15kg/cm²
